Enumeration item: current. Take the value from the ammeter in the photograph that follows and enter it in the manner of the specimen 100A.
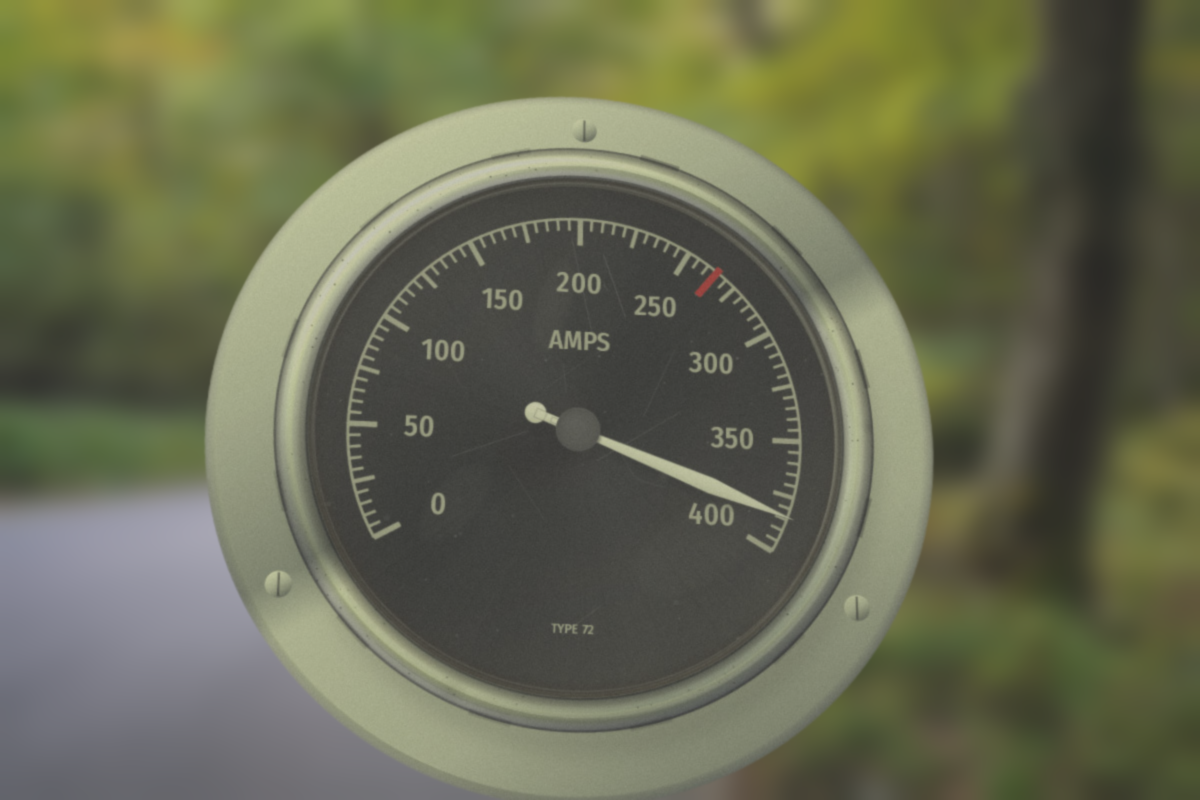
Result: 385A
